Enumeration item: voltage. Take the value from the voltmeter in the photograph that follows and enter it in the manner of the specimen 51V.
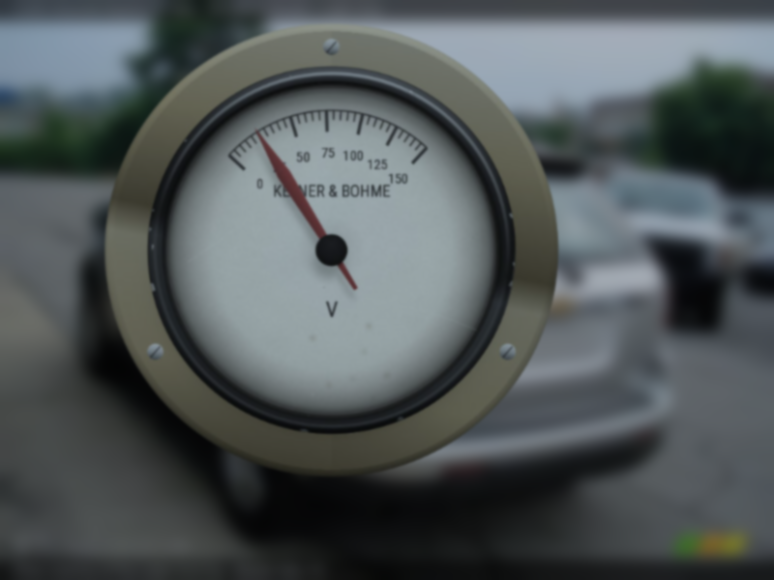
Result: 25V
